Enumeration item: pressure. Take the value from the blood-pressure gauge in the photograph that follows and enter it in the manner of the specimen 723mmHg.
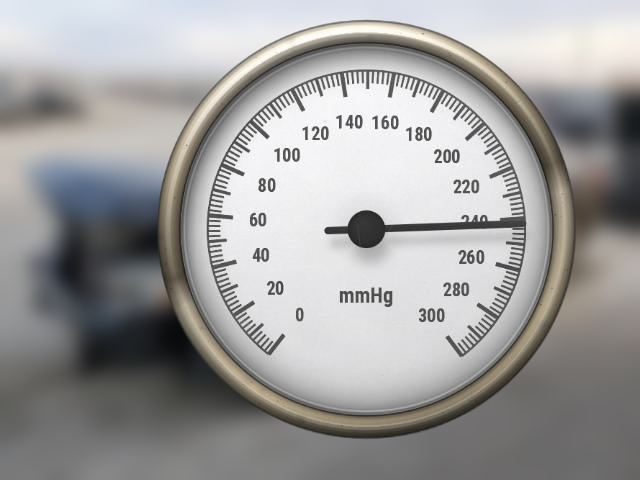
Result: 242mmHg
